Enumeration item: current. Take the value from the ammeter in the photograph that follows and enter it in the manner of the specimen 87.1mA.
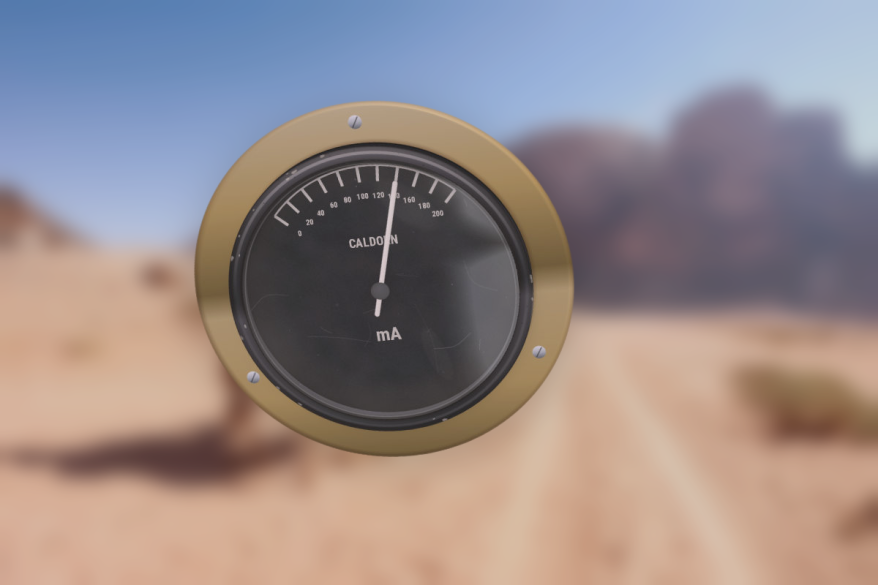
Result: 140mA
